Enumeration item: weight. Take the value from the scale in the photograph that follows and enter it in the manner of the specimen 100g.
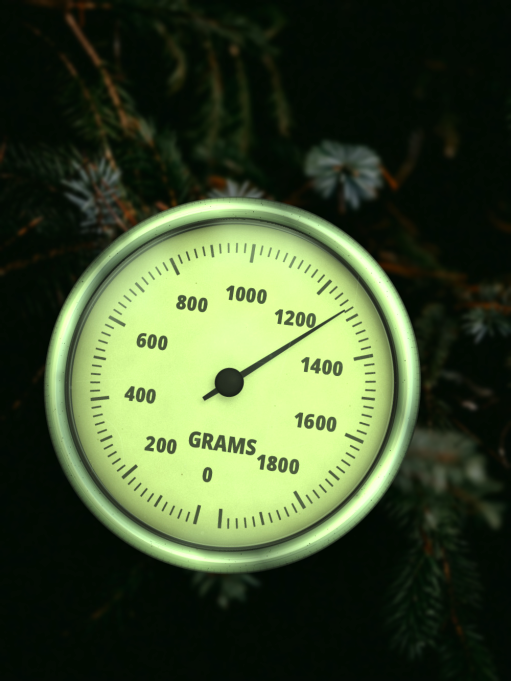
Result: 1280g
